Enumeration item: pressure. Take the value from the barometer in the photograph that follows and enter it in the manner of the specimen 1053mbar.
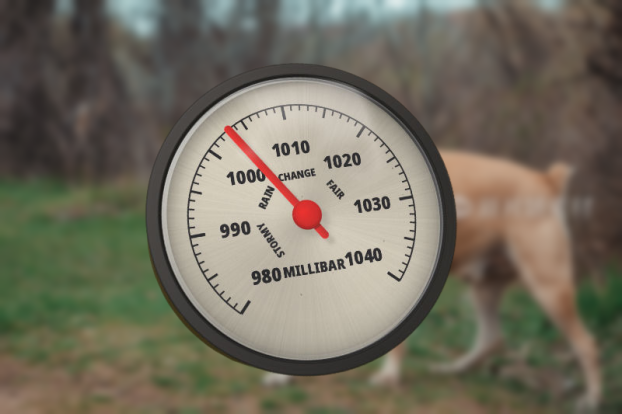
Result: 1003mbar
